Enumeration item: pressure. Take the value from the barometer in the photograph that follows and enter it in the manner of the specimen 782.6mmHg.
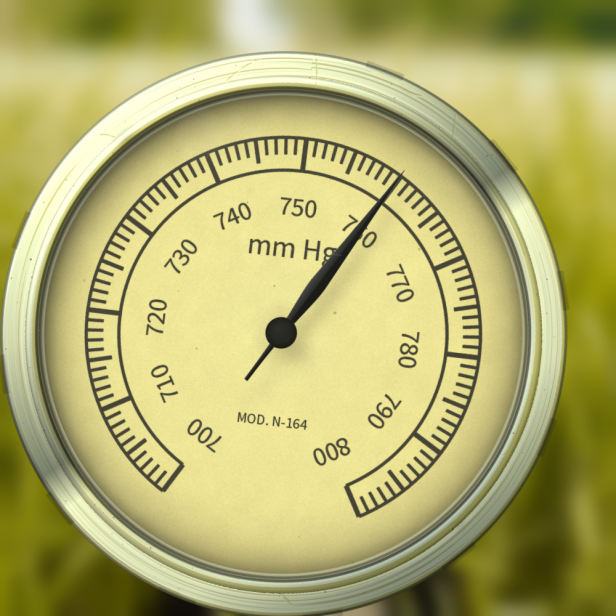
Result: 760mmHg
